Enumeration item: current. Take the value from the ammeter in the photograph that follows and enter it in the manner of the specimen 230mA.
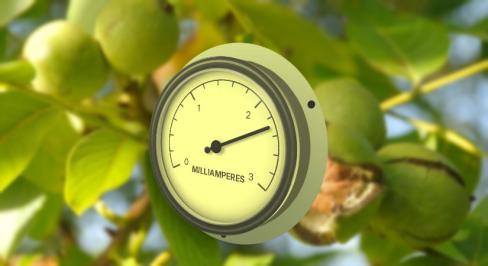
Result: 2.3mA
